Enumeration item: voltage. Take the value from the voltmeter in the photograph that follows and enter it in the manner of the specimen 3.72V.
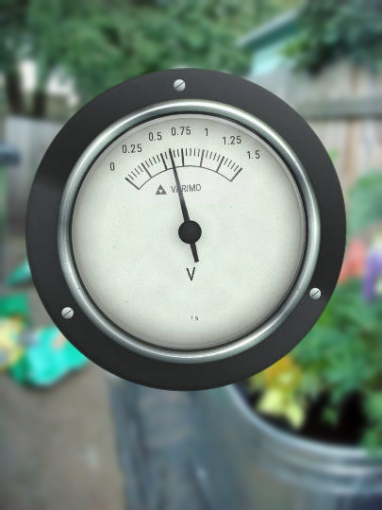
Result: 0.6V
